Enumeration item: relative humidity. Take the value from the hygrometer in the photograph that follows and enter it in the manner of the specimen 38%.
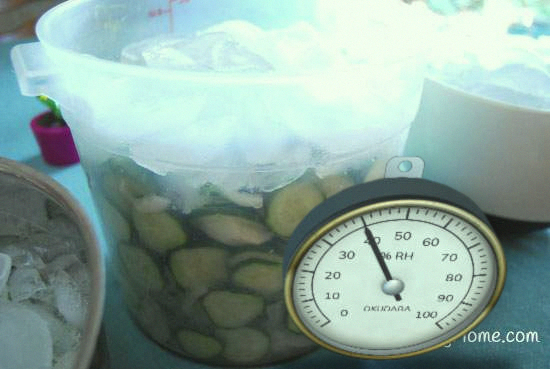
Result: 40%
